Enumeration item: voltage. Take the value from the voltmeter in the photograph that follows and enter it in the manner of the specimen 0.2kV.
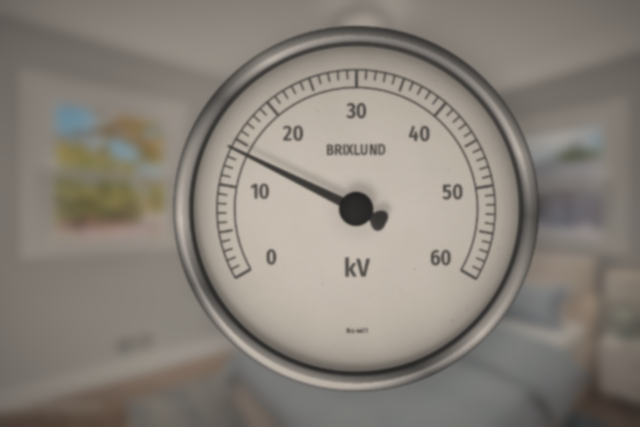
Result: 14kV
